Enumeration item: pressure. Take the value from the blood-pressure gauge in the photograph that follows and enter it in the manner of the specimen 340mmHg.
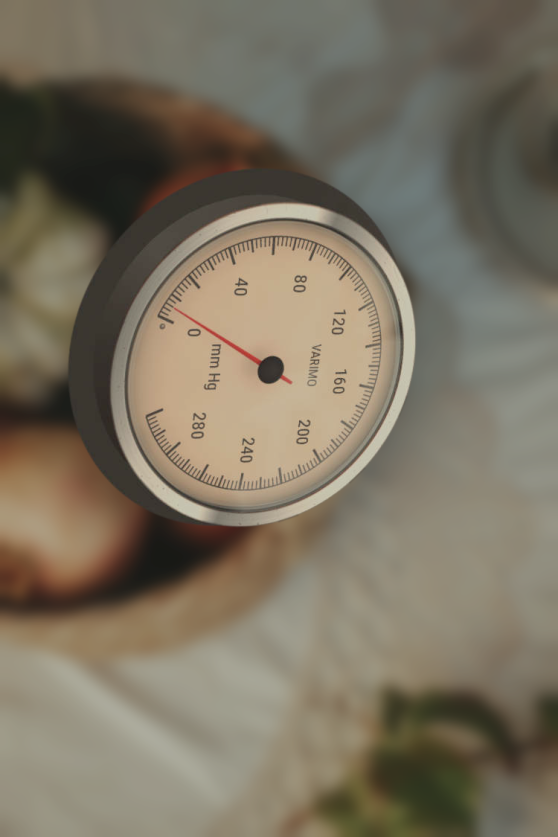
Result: 6mmHg
